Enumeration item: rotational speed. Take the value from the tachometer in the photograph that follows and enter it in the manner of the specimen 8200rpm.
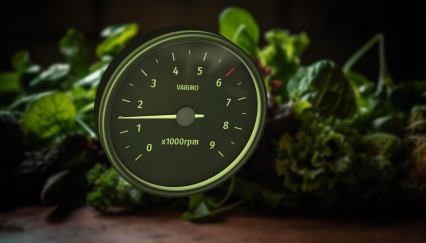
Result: 1500rpm
